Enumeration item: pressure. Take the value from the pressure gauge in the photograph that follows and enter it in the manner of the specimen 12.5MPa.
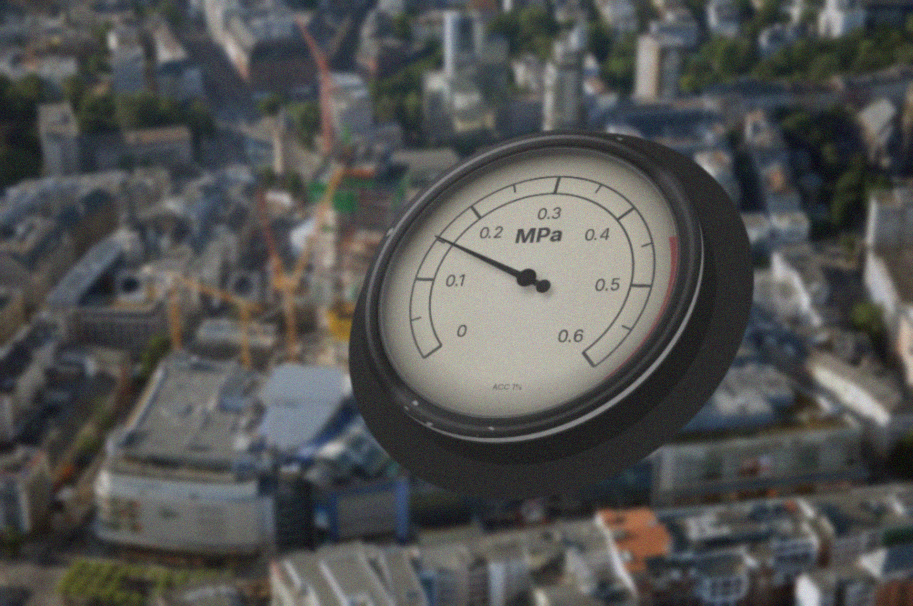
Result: 0.15MPa
